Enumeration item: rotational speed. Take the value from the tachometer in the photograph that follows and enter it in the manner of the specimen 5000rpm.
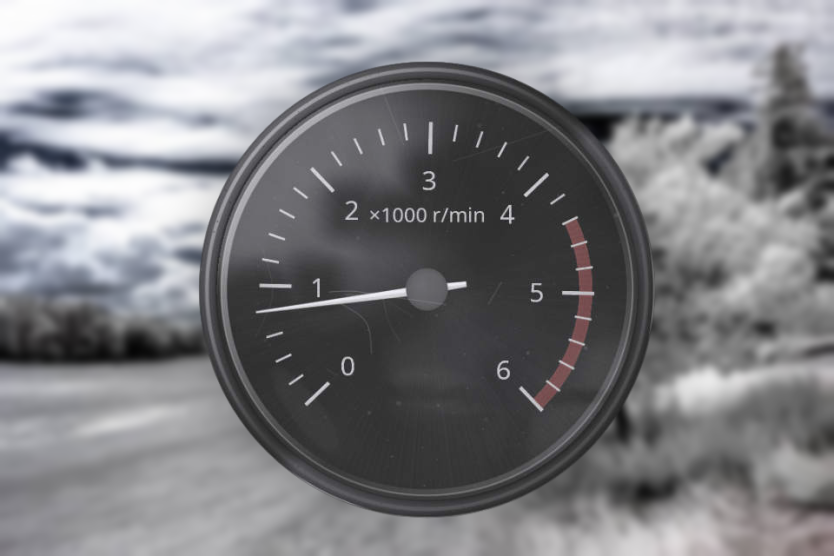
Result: 800rpm
